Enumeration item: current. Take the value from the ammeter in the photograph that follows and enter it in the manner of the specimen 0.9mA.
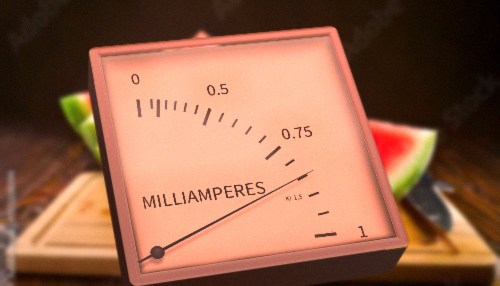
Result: 0.85mA
